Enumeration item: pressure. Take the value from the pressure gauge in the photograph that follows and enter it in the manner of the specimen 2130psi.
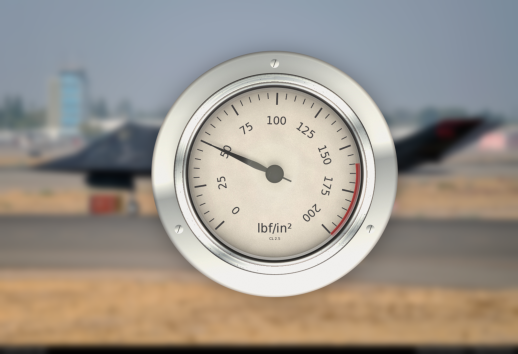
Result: 50psi
